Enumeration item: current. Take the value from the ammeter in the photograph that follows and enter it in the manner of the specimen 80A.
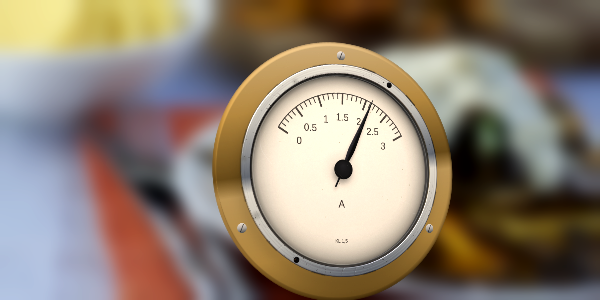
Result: 2.1A
